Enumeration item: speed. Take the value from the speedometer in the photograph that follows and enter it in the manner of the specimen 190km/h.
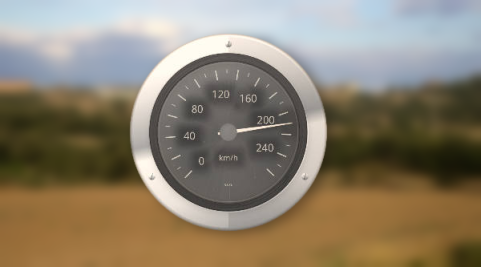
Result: 210km/h
